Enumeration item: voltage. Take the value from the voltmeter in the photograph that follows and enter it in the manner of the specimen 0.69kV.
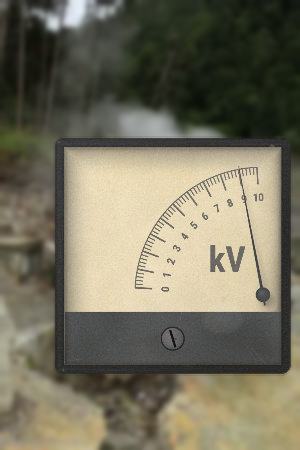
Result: 9kV
